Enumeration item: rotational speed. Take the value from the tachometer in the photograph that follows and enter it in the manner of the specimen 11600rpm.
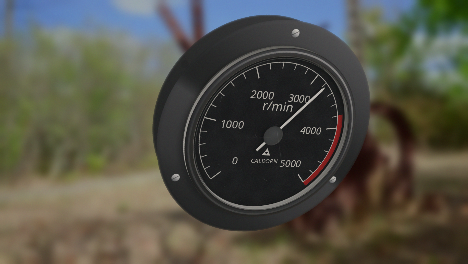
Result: 3200rpm
